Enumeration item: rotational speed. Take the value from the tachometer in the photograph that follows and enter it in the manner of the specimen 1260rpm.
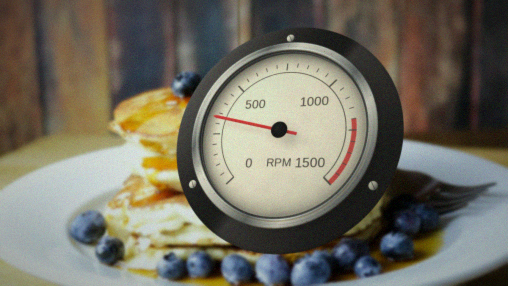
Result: 325rpm
